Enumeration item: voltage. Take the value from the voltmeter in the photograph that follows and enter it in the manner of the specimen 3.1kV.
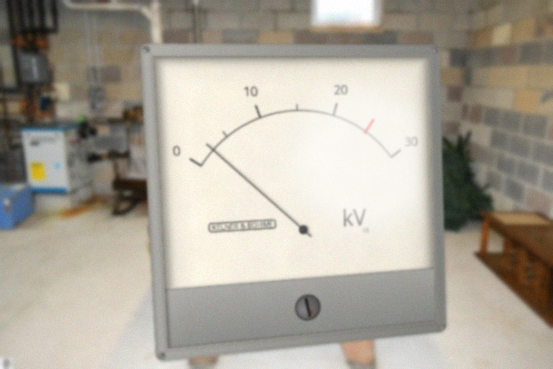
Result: 2.5kV
